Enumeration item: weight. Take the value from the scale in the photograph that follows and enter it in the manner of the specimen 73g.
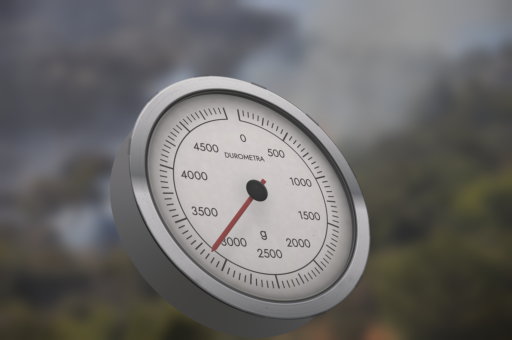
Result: 3150g
